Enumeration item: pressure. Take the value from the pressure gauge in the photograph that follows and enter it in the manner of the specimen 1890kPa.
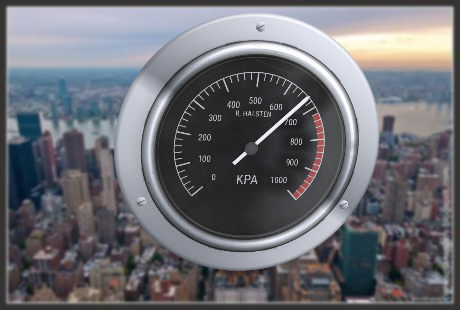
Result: 660kPa
